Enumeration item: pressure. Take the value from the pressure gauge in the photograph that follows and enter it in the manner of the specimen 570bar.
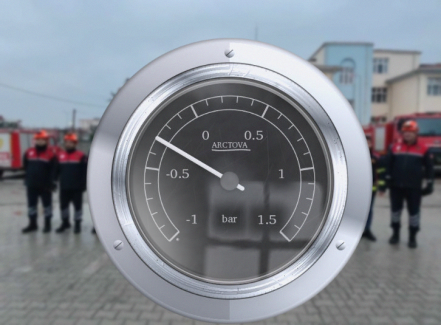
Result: -0.3bar
